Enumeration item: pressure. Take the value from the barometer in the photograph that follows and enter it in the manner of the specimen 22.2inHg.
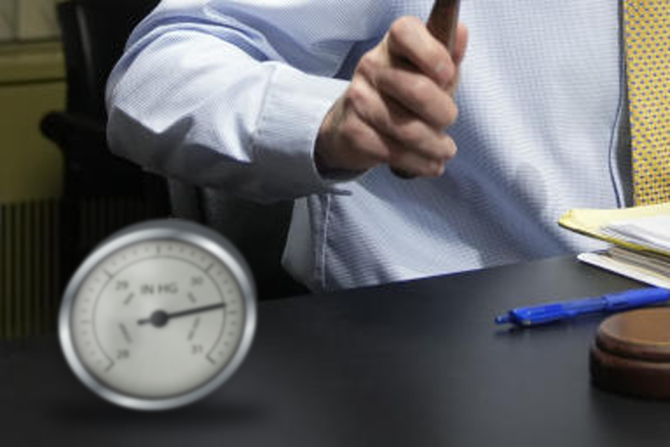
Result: 30.4inHg
